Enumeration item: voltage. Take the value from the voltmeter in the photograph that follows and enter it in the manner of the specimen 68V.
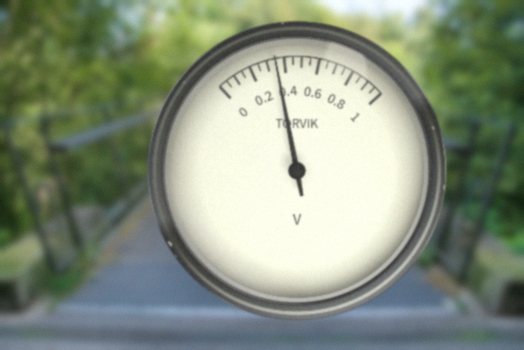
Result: 0.35V
